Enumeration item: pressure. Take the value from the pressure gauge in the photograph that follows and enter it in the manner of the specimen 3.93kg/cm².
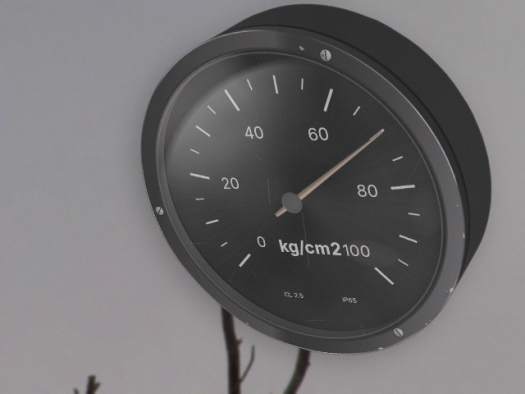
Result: 70kg/cm²
